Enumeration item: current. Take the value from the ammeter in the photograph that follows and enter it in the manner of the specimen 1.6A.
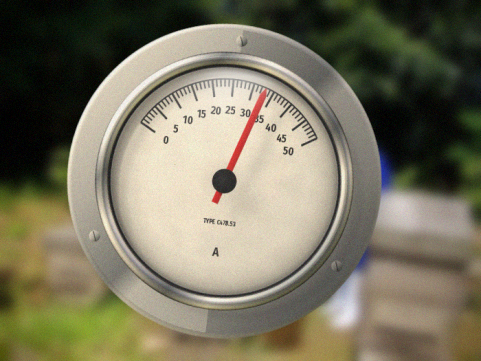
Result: 33A
